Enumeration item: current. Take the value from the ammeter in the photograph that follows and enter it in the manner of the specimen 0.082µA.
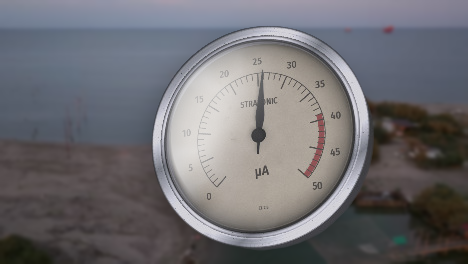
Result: 26µA
